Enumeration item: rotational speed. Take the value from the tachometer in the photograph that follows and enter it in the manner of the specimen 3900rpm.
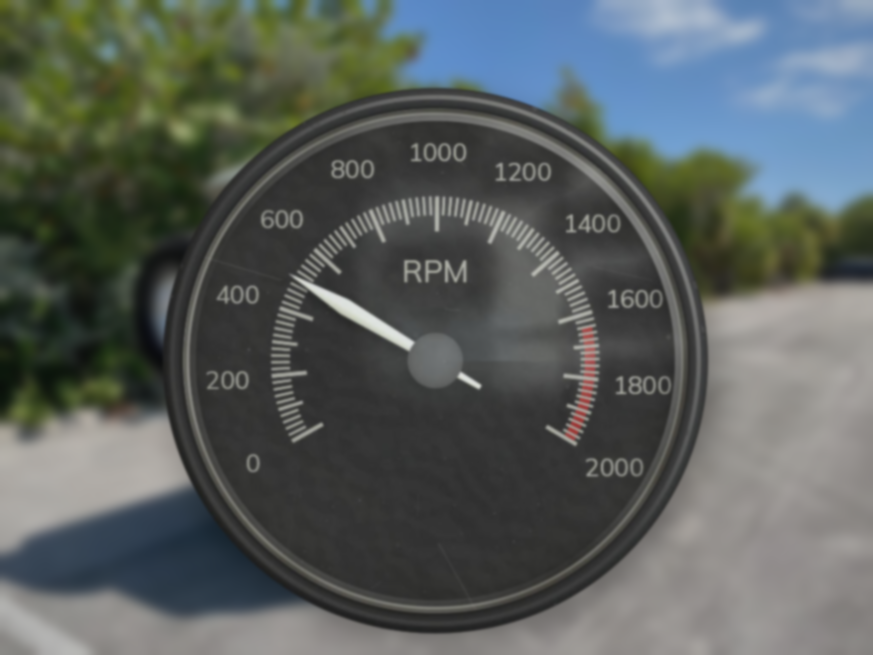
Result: 500rpm
